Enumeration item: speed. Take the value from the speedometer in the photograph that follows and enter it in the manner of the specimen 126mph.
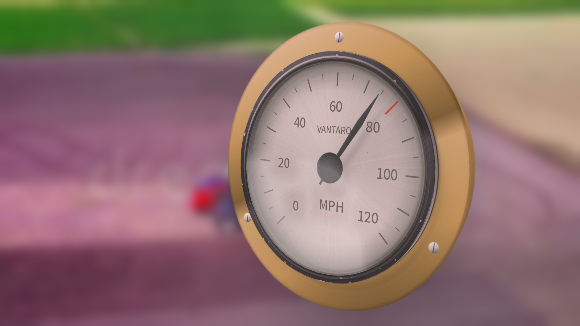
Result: 75mph
